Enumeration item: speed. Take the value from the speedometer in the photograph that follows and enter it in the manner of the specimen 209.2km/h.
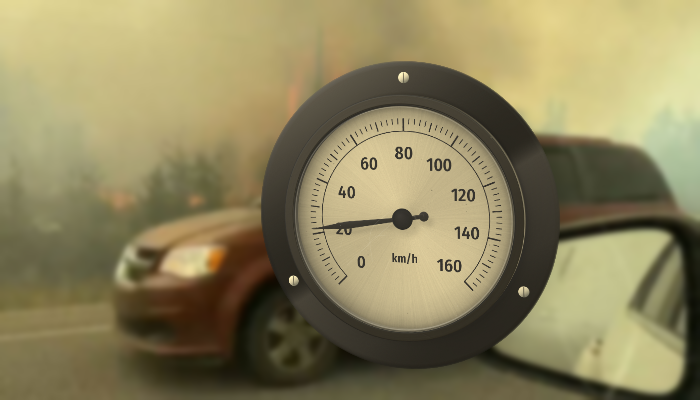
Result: 22km/h
